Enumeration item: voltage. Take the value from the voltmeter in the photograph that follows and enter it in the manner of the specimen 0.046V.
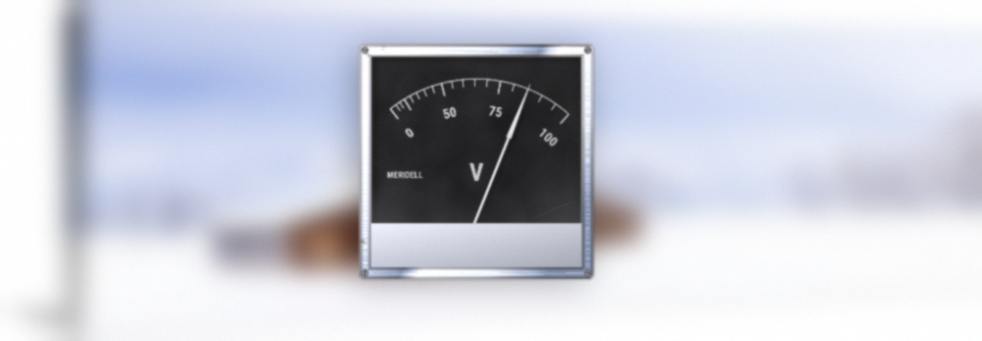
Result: 85V
